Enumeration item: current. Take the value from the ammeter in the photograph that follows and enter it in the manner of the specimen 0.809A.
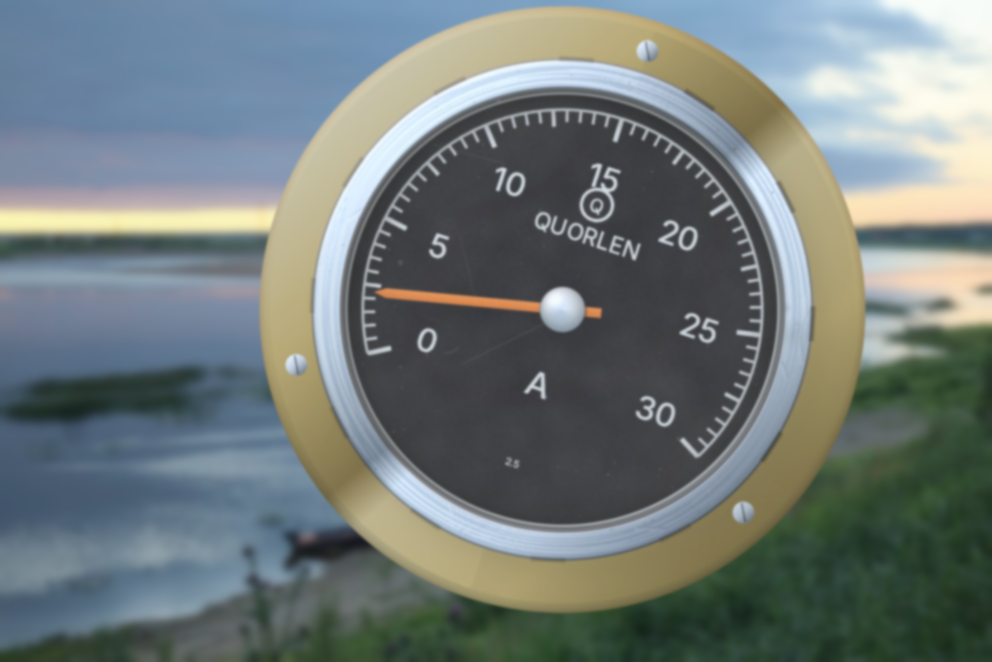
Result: 2.25A
